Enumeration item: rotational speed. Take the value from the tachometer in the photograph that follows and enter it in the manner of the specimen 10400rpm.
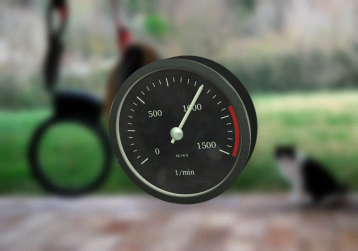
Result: 1000rpm
